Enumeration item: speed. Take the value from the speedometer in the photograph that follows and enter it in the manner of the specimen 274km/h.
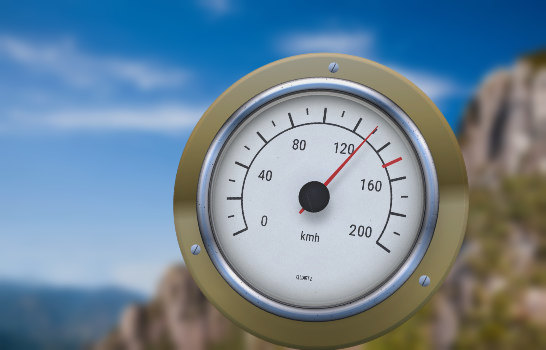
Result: 130km/h
